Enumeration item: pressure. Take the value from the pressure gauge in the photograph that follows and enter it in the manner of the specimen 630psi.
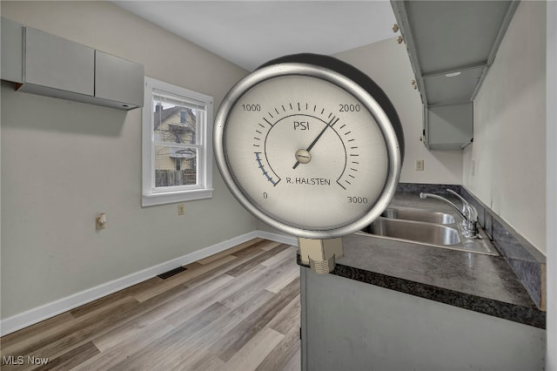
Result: 1950psi
